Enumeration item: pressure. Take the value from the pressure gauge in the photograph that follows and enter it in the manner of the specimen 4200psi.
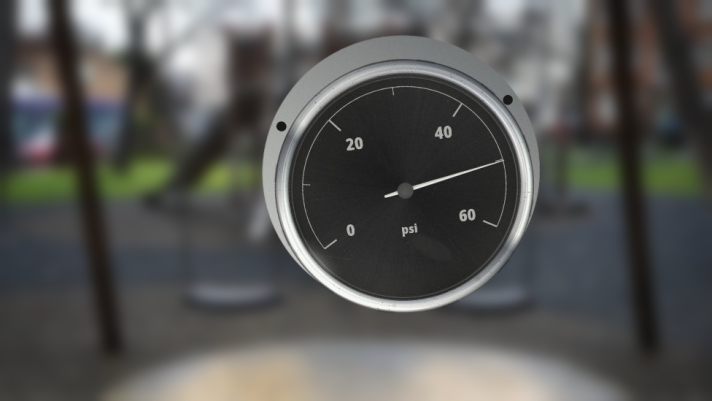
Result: 50psi
